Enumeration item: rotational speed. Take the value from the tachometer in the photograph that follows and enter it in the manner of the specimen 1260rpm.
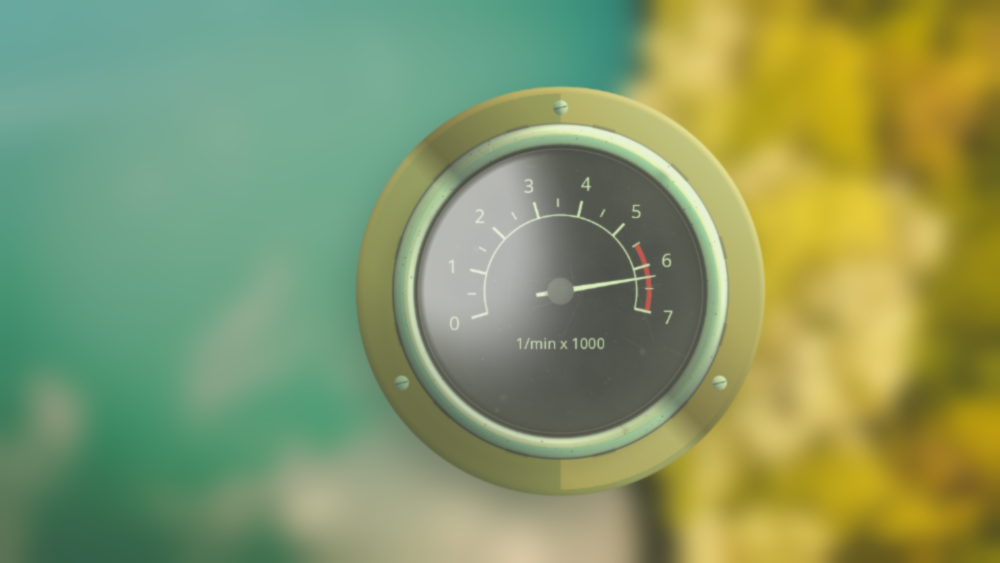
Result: 6250rpm
